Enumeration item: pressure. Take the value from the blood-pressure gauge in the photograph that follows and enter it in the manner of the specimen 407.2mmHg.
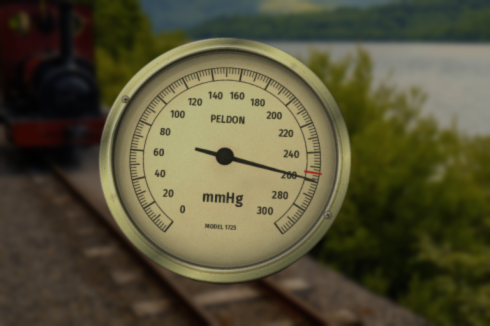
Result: 260mmHg
